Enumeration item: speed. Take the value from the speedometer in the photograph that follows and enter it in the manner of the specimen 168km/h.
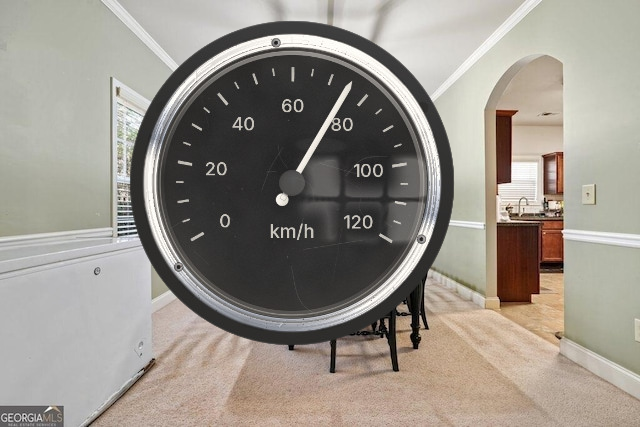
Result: 75km/h
